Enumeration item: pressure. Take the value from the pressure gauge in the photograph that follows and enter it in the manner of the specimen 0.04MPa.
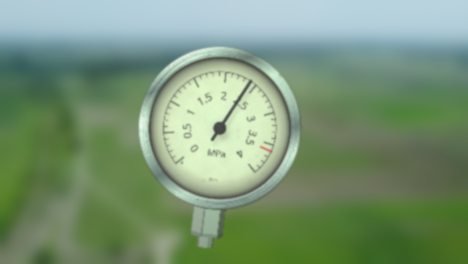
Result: 2.4MPa
